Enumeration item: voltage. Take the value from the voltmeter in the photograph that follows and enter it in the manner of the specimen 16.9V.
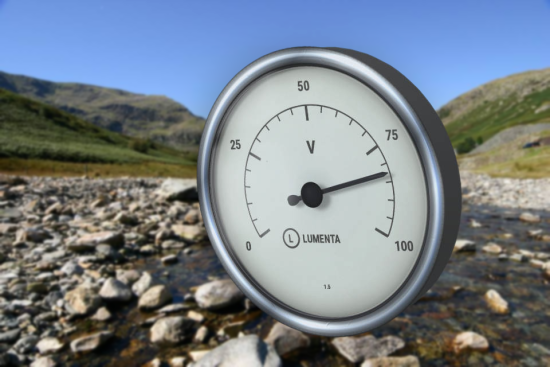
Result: 82.5V
